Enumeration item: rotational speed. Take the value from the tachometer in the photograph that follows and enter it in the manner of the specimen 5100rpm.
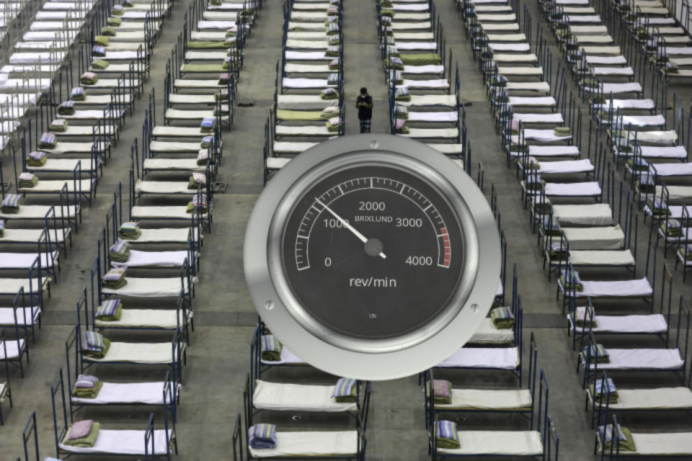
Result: 1100rpm
